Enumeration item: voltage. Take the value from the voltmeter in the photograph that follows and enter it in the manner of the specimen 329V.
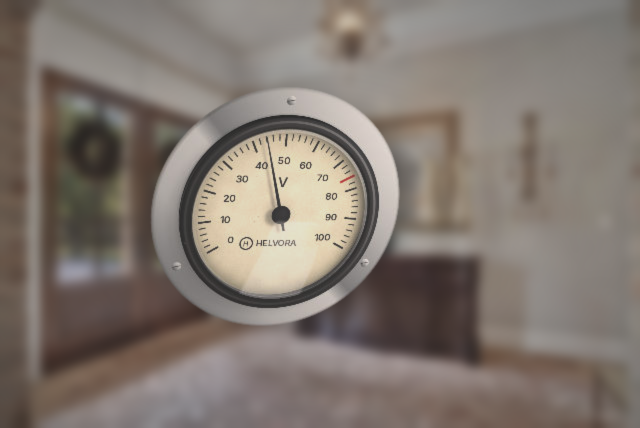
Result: 44V
